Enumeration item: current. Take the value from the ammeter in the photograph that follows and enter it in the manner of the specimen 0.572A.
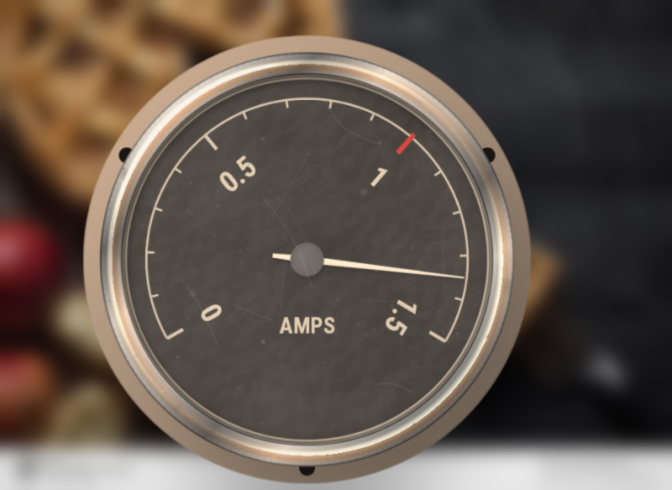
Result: 1.35A
